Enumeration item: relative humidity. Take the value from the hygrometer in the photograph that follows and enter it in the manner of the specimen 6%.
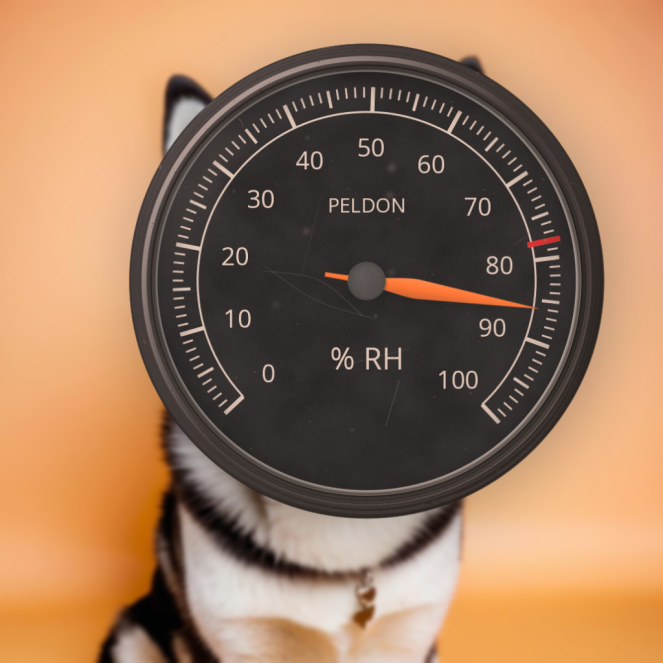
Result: 86%
